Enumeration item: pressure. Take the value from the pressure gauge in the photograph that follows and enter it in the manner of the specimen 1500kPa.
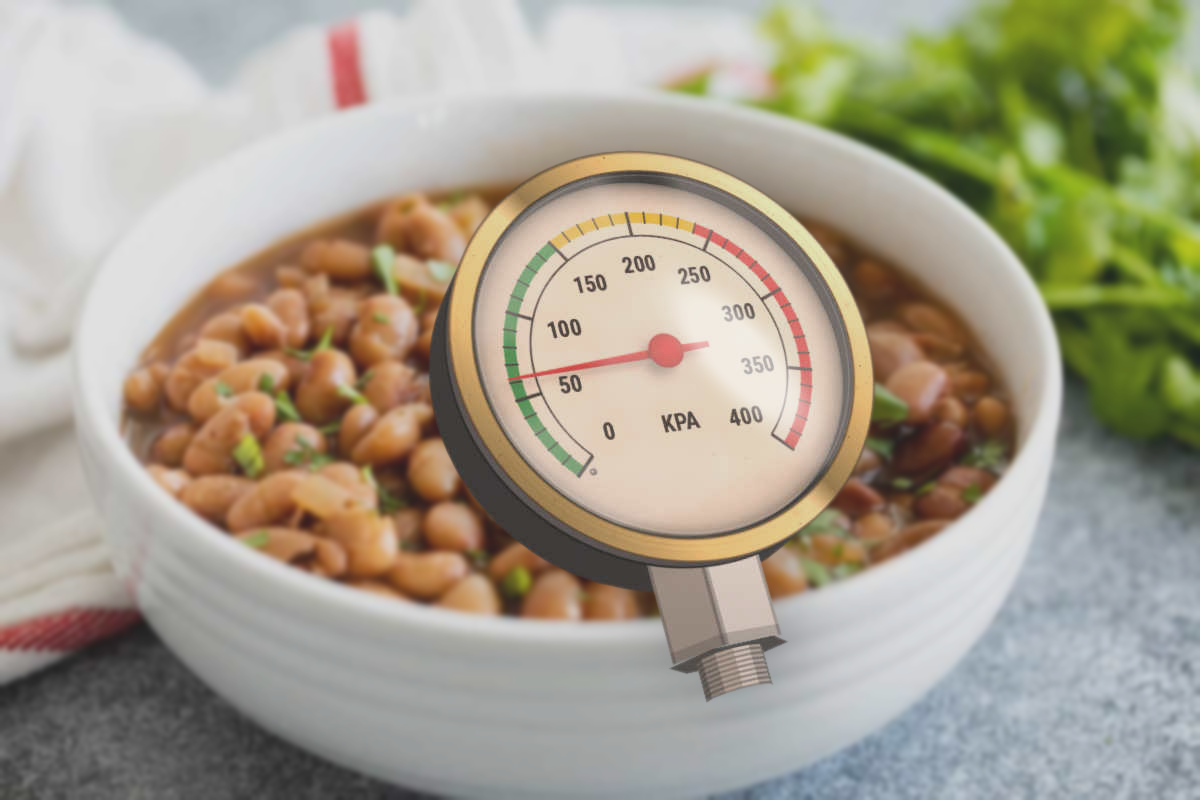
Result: 60kPa
